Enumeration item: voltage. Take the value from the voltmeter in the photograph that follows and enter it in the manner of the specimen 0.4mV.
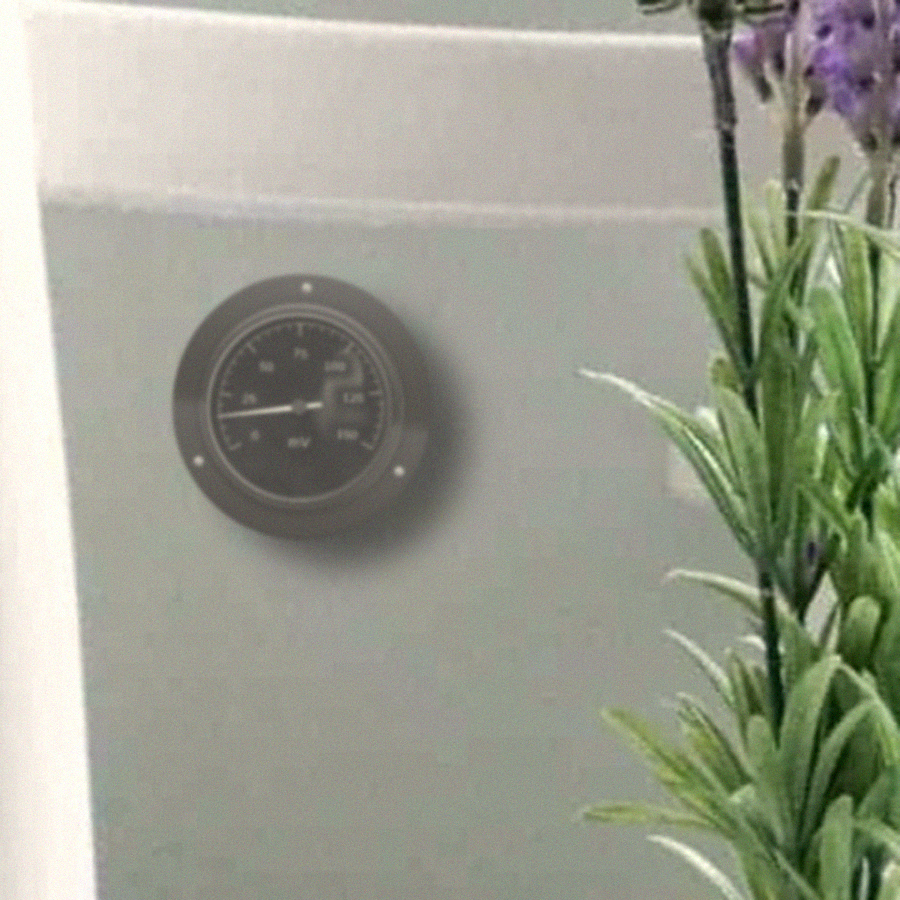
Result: 15mV
